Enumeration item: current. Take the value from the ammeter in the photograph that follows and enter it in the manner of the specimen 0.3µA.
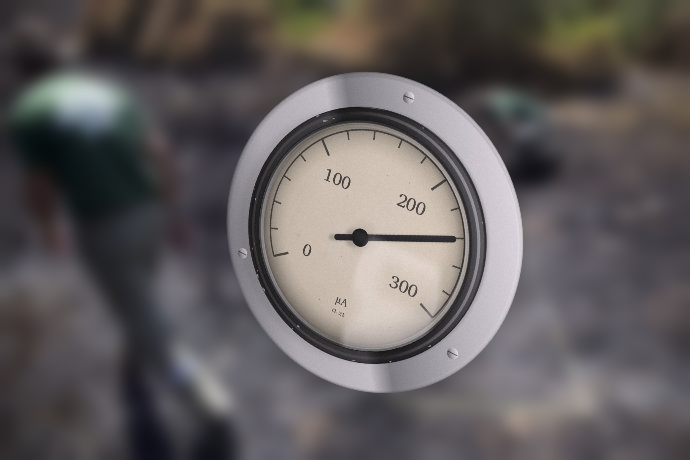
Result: 240µA
